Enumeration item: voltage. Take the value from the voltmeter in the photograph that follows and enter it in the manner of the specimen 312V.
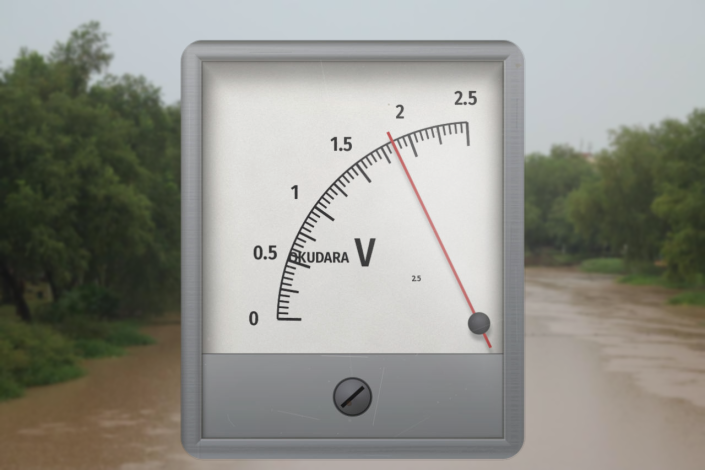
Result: 1.85V
